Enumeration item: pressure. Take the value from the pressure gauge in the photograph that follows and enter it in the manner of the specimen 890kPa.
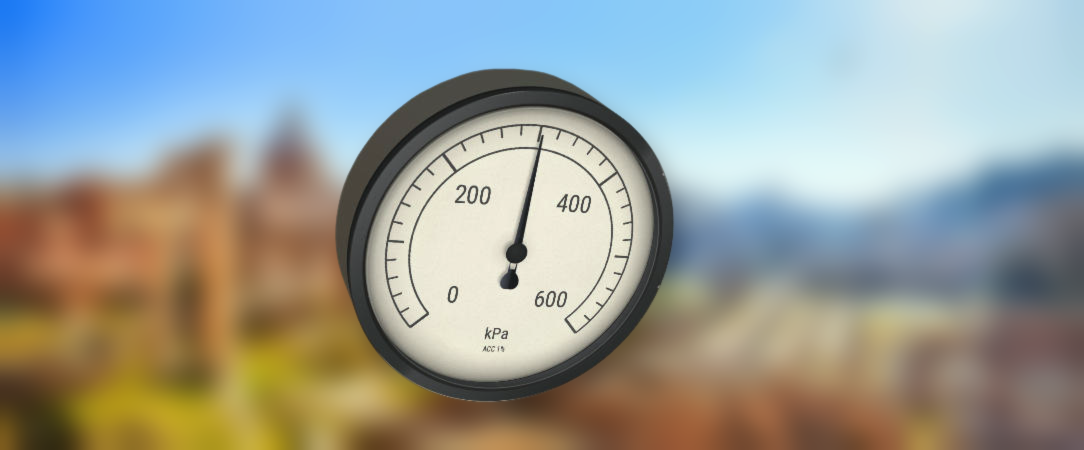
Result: 300kPa
